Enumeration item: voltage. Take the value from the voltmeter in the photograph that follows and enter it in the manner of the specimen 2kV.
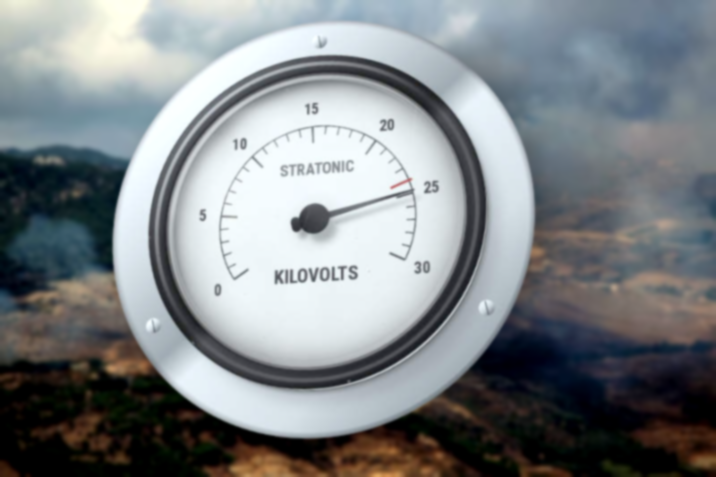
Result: 25kV
